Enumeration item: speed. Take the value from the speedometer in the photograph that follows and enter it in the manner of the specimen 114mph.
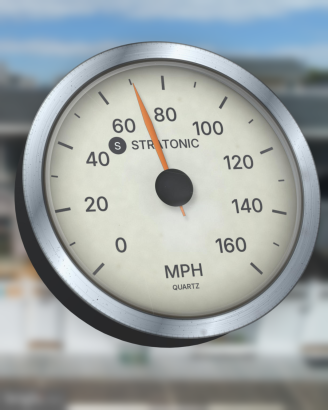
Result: 70mph
